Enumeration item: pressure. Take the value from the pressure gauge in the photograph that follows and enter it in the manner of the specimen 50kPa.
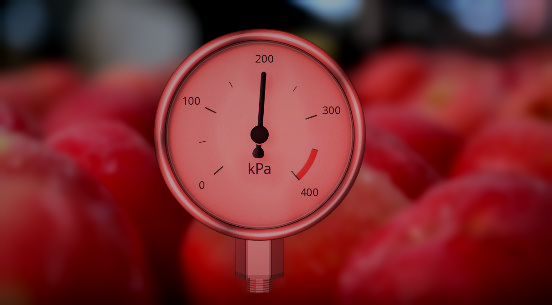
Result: 200kPa
